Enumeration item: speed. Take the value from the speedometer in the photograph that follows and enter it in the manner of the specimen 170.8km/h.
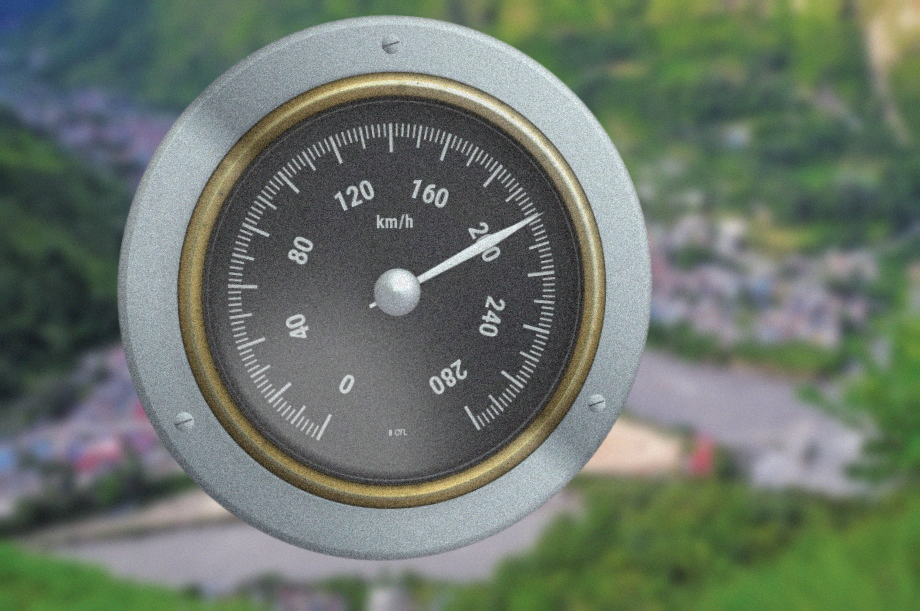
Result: 200km/h
